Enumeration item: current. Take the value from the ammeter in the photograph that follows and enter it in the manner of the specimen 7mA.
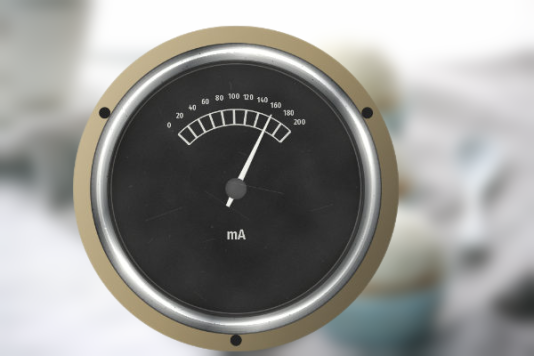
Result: 160mA
